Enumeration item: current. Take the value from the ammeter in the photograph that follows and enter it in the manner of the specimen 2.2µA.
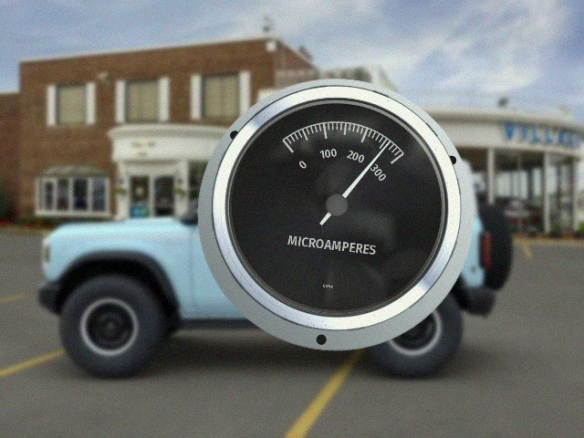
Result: 260µA
